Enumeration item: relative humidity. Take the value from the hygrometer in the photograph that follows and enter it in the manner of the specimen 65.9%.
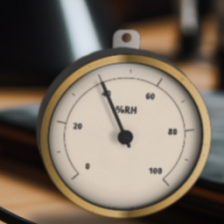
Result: 40%
